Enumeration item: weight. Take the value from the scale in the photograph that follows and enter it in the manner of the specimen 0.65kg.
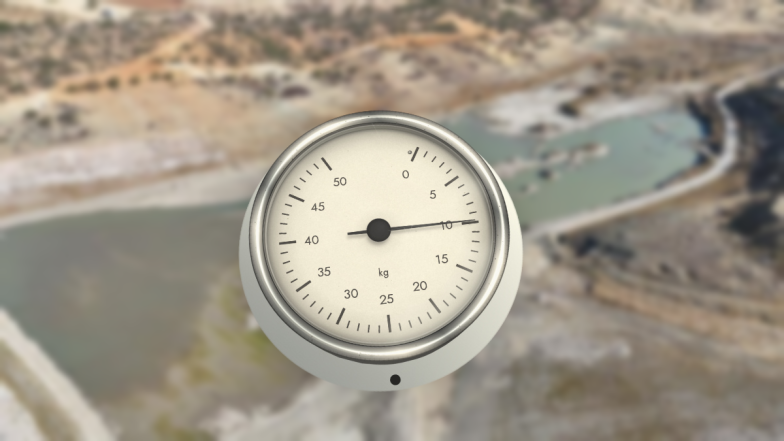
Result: 10kg
